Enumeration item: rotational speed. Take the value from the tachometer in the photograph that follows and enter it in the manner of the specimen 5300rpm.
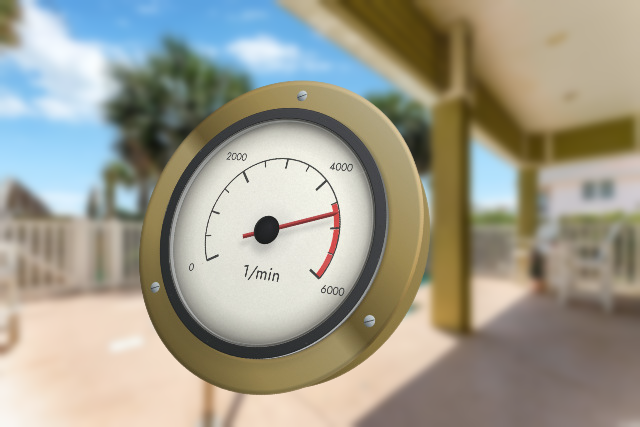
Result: 4750rpm
